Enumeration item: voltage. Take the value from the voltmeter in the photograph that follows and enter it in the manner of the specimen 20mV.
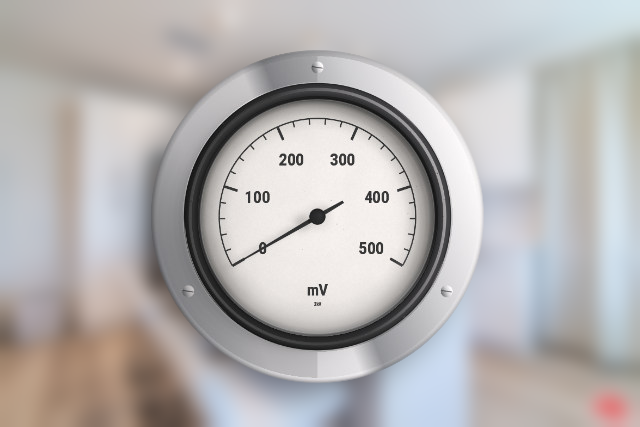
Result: 0mV
